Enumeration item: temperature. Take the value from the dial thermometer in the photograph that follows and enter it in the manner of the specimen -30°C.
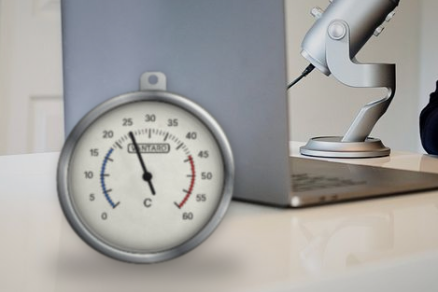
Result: 25°C
